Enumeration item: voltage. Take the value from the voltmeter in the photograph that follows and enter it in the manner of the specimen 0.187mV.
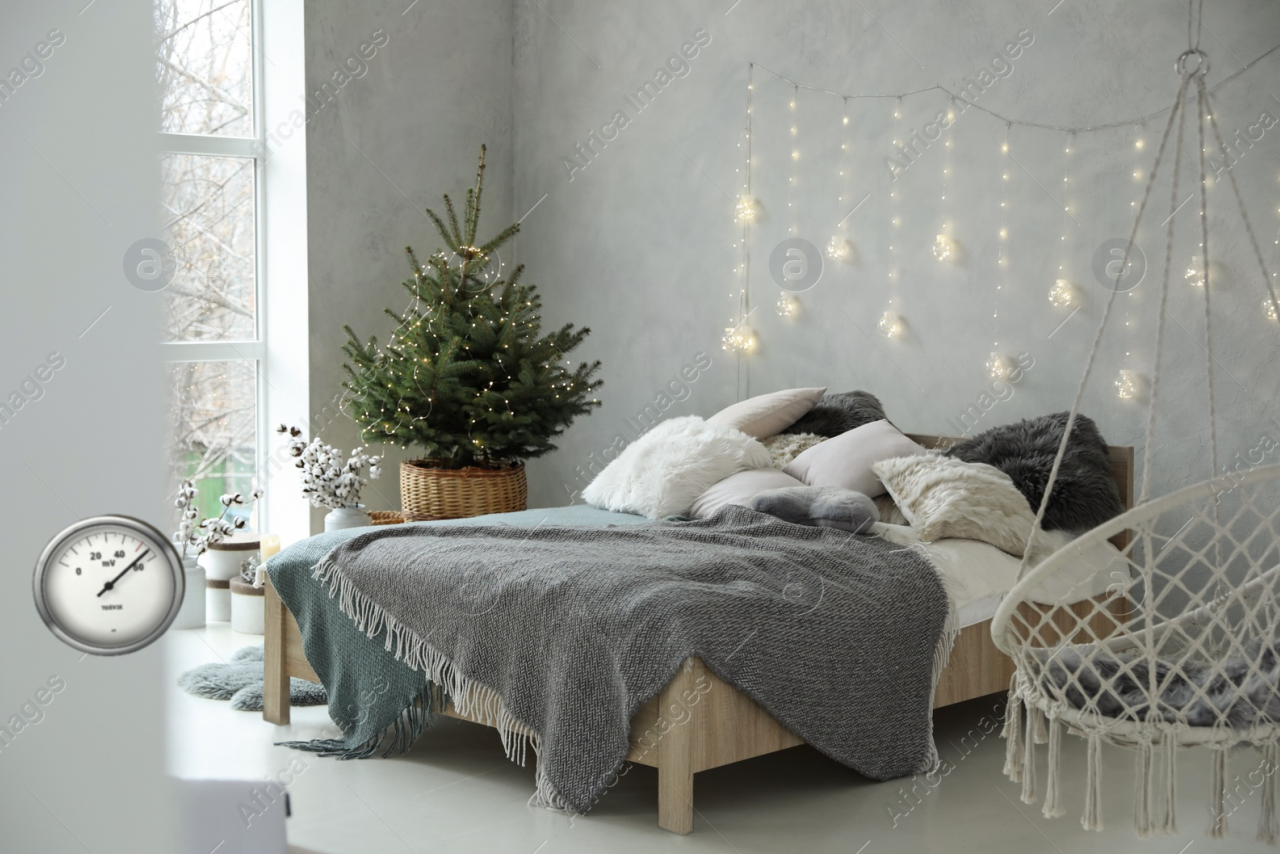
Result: 55mV
